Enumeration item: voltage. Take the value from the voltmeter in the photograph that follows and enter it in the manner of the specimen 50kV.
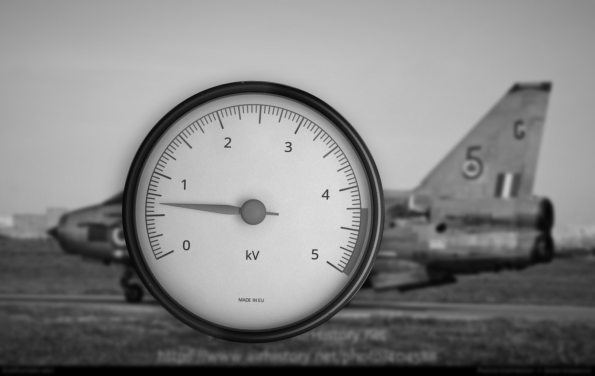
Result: 0.65kV
